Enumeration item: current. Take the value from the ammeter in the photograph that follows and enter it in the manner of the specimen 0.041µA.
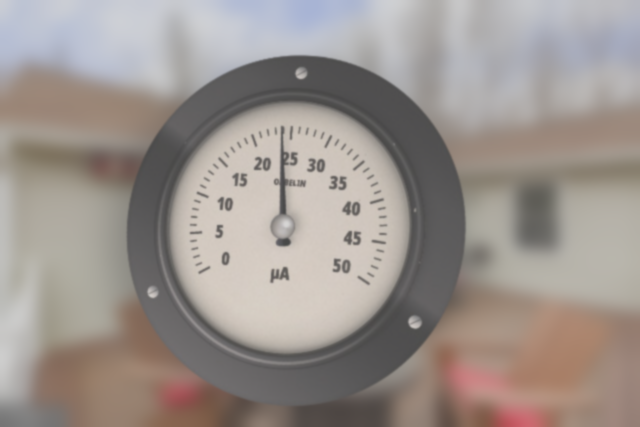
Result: 24µA
